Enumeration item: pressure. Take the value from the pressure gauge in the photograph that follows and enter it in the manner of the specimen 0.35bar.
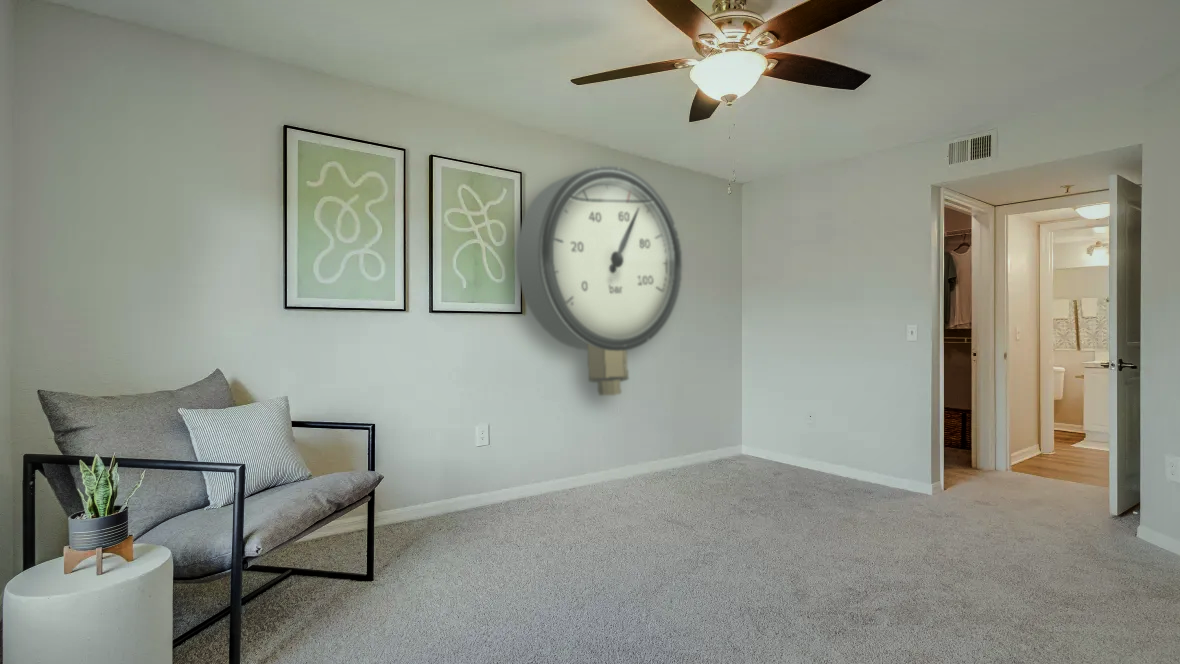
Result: 65bar
